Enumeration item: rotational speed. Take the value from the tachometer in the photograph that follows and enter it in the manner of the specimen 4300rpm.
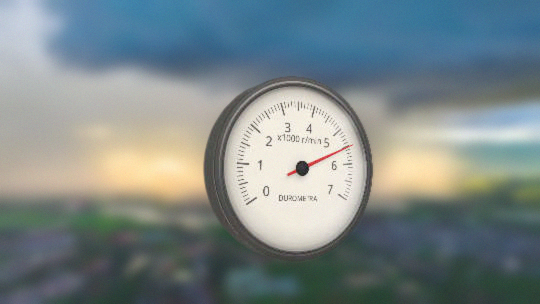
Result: 5500rpm
